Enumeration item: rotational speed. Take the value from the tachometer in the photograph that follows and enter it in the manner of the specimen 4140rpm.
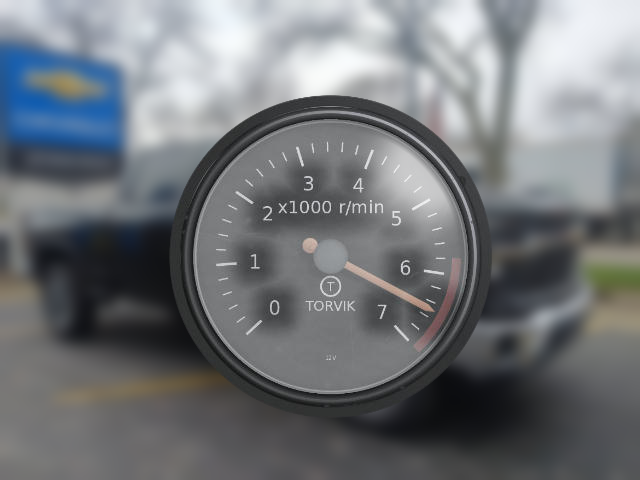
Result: 6500rpm
